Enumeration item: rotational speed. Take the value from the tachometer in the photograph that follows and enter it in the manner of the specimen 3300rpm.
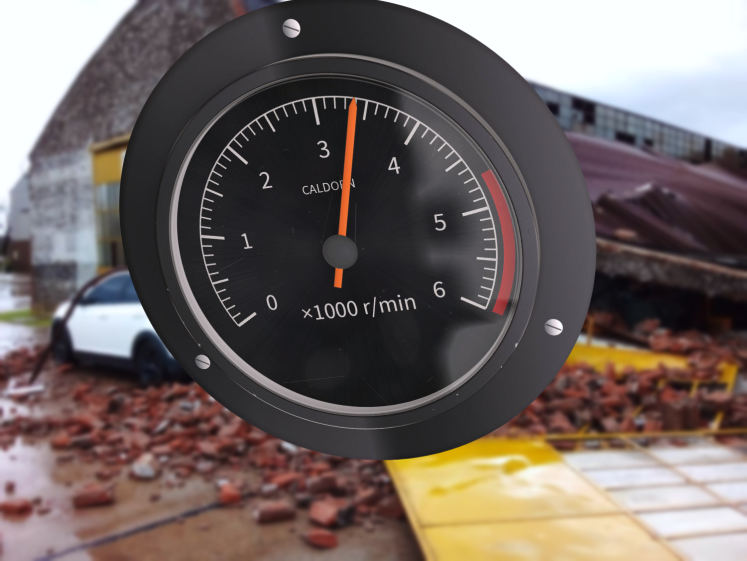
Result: 3400rpm
